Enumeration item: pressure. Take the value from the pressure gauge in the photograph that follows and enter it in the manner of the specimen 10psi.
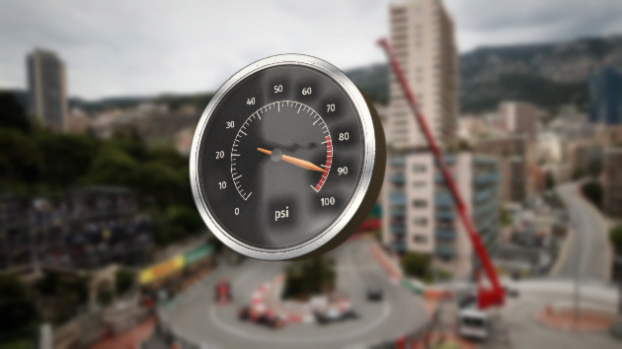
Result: 92psi
